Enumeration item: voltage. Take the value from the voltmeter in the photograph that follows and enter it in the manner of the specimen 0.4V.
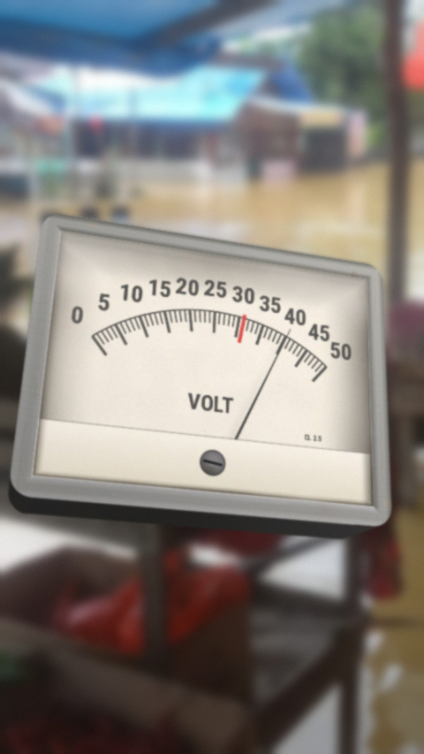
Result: 40V
